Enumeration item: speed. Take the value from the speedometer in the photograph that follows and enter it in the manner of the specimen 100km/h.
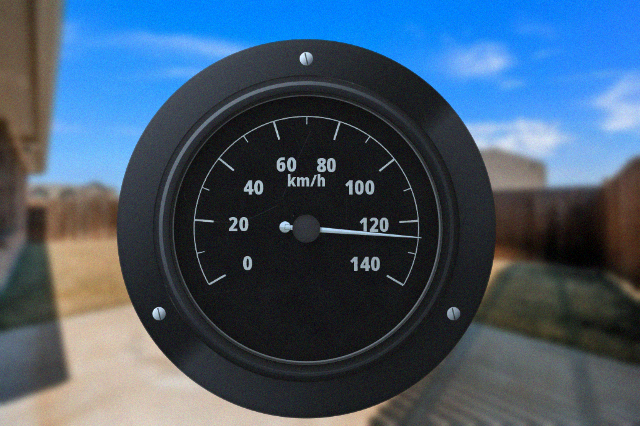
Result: 125km/h
